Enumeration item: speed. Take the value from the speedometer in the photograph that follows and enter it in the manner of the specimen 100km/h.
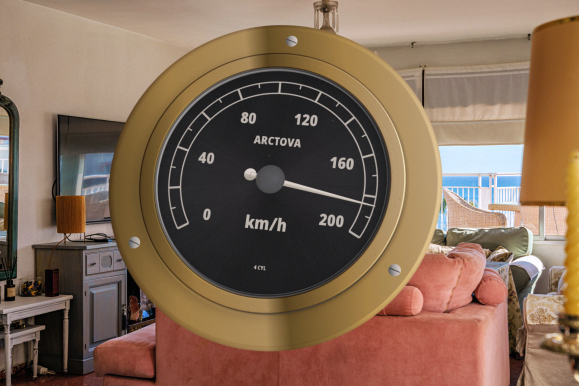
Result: 185km/h
